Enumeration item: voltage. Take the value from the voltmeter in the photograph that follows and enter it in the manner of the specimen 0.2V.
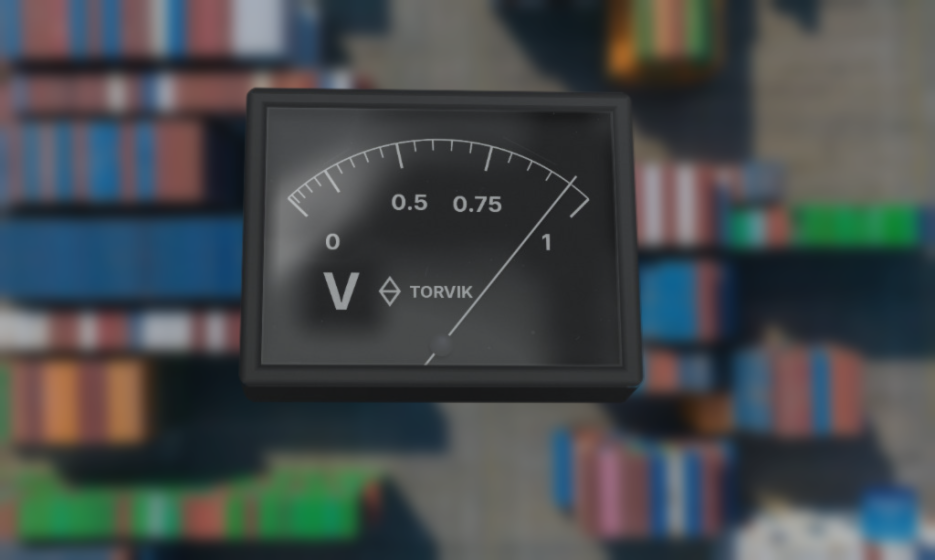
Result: 0.95V
